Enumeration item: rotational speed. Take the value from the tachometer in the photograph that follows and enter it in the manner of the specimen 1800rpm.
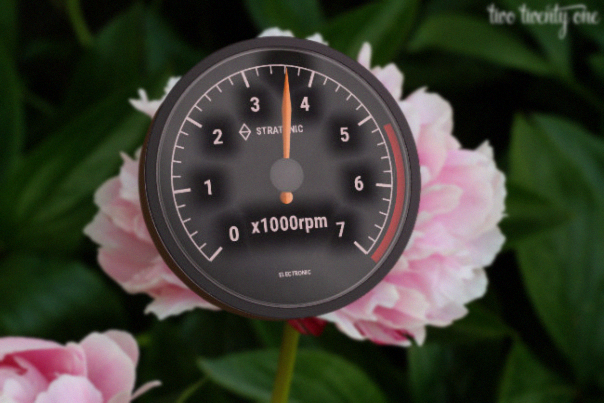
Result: 3600rpm
